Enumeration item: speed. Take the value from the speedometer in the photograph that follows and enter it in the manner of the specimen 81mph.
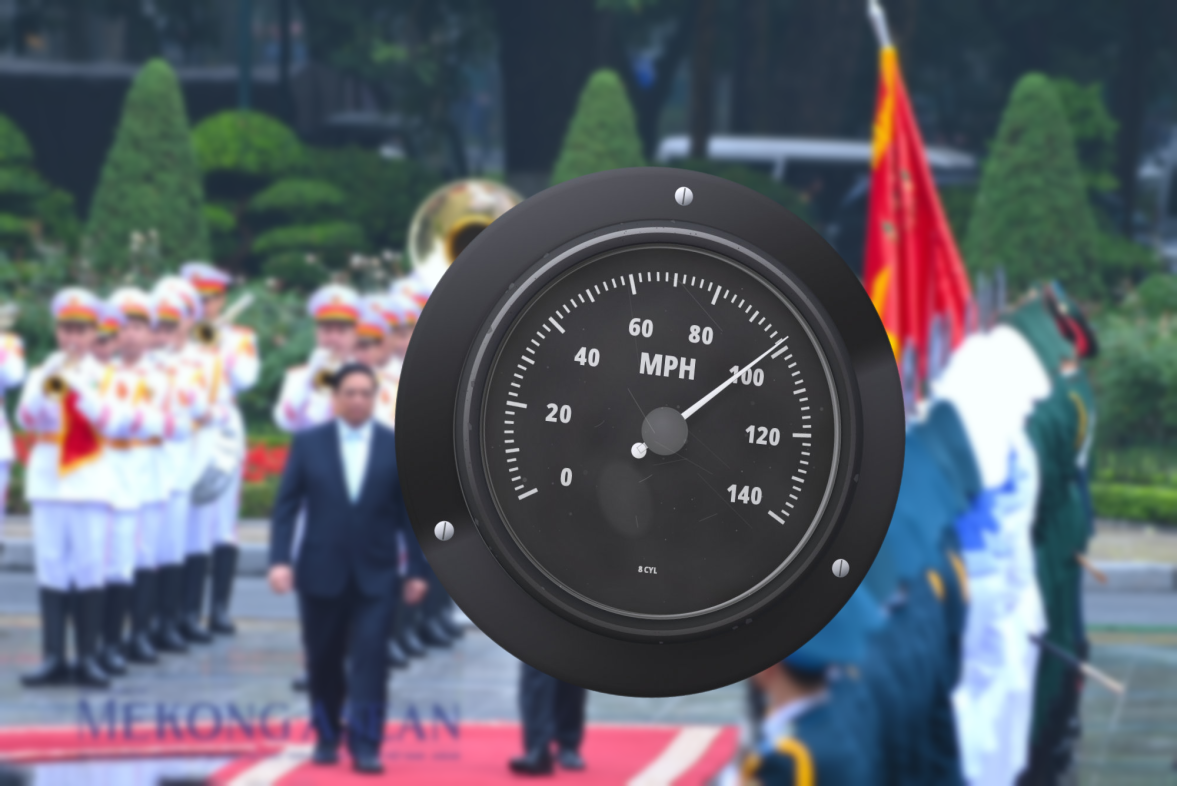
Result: 98mph
